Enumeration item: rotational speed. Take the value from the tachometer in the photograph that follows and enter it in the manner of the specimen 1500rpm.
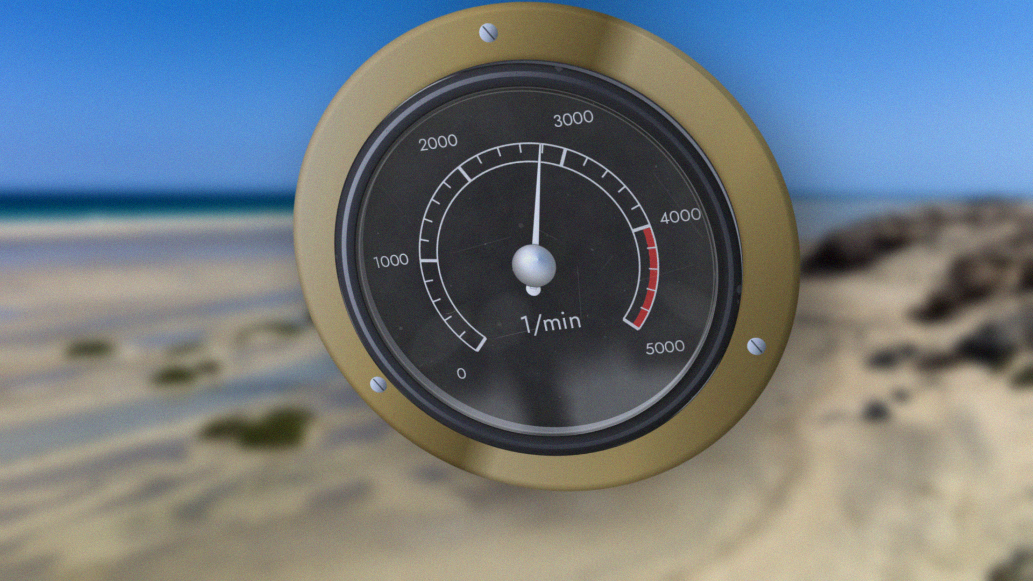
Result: 2800rpm
